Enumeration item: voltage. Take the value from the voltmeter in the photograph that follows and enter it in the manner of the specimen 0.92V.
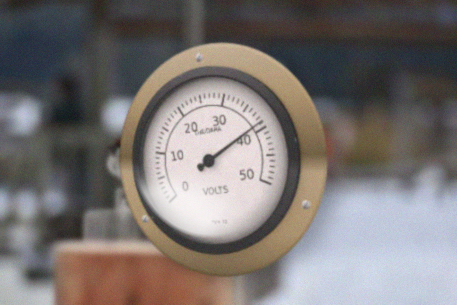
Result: 39V
